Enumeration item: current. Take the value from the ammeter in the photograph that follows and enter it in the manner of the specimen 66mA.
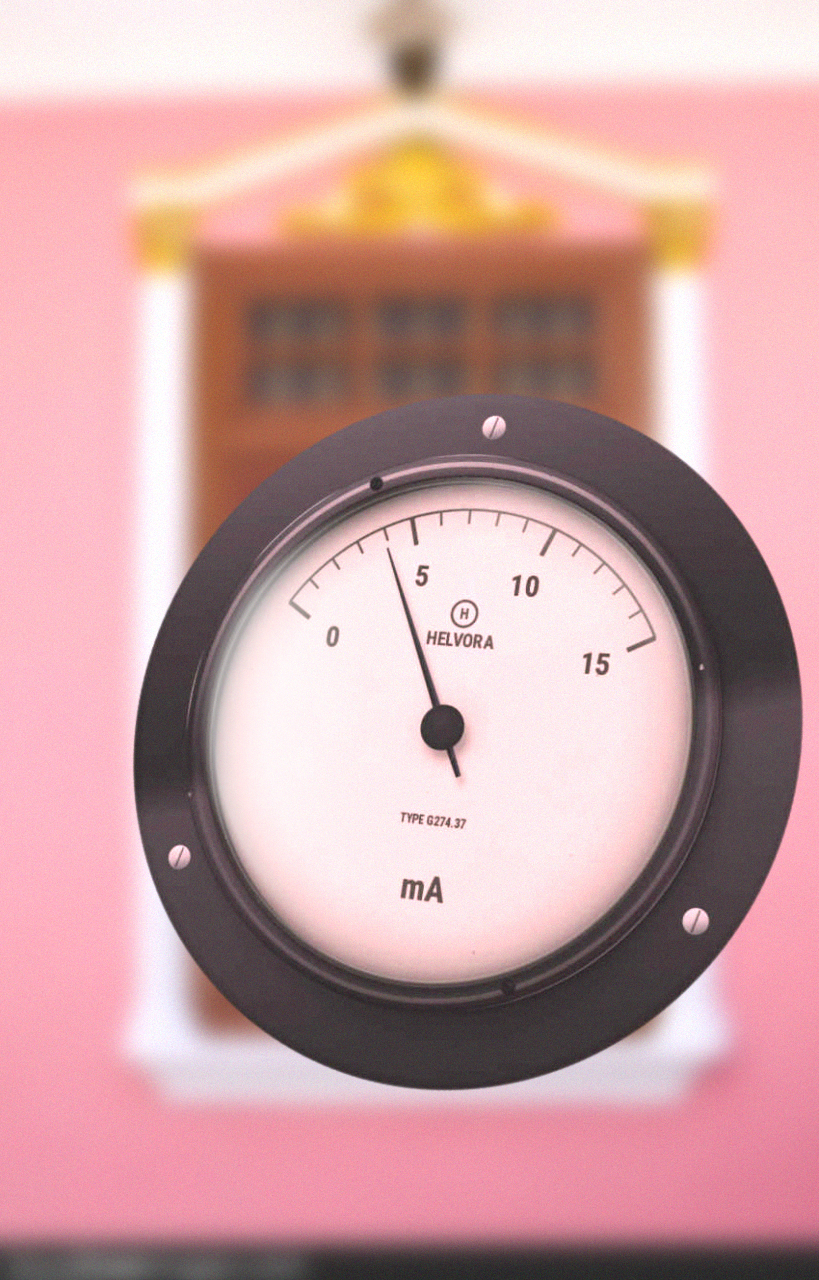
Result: 4mA
